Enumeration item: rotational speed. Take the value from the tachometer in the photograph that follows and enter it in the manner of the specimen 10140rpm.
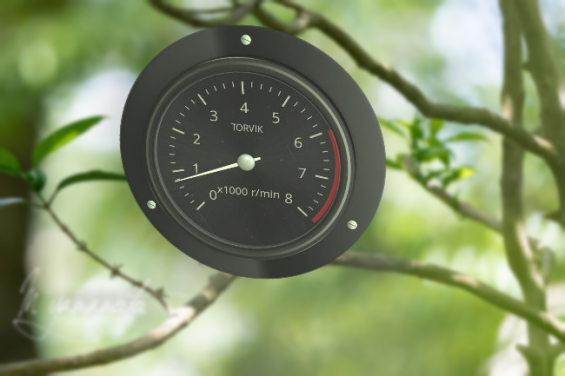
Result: 800rpm
